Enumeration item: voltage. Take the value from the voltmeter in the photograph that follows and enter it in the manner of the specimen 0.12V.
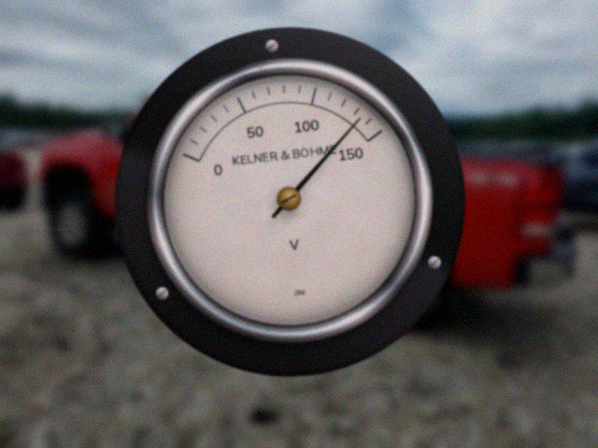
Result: 135V
